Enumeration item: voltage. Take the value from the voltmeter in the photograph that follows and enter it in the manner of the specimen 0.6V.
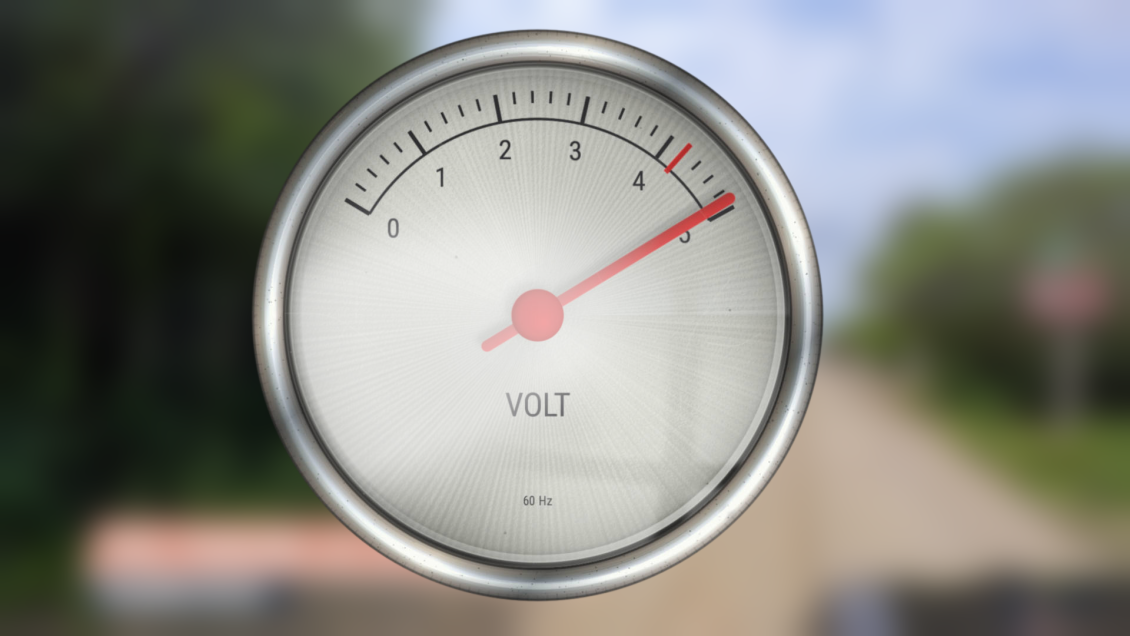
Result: 4.9V
